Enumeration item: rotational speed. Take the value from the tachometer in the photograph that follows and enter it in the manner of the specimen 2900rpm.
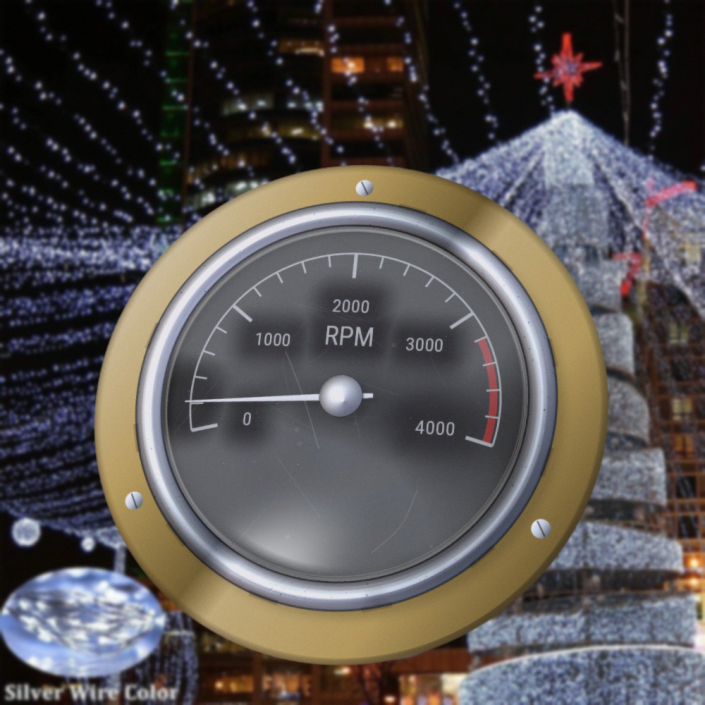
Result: 200rpm
